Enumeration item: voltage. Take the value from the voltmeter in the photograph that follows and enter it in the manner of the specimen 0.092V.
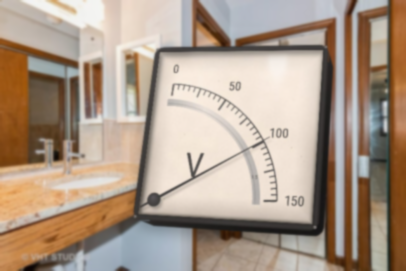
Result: 100V
